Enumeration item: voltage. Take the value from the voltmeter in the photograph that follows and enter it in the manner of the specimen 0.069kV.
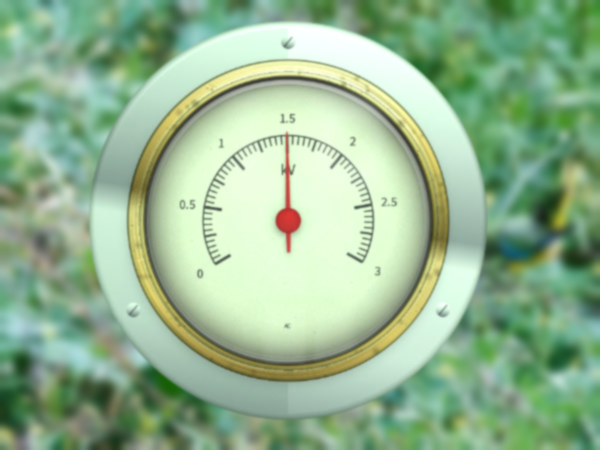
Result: 1.5kV
